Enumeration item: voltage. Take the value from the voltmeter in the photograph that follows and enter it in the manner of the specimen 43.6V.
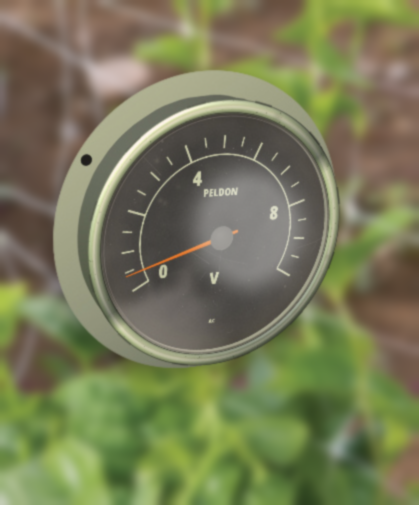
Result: 0.5V
